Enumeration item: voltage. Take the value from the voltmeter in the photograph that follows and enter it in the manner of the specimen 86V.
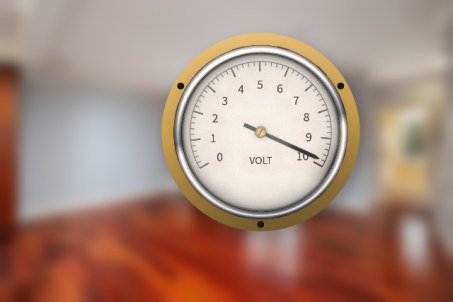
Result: 9.8V
